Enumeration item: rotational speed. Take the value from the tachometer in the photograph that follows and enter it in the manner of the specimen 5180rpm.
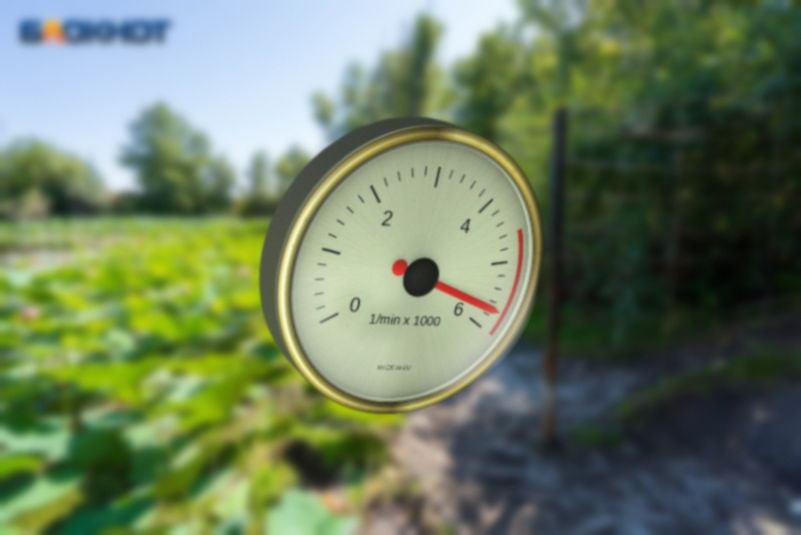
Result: 5700rpm
